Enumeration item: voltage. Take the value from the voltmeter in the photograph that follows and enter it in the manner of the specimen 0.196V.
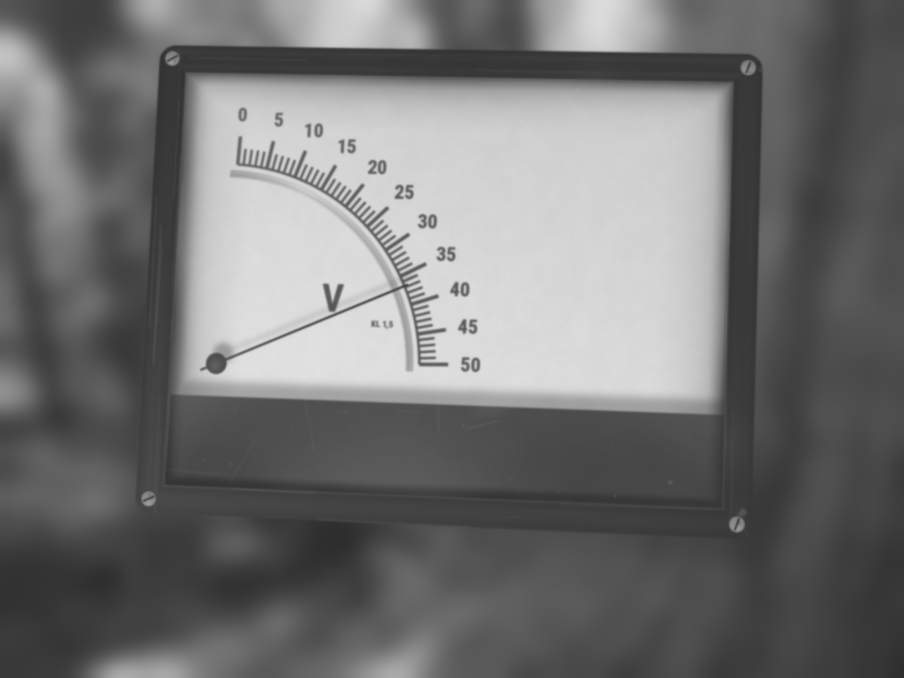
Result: 37V
